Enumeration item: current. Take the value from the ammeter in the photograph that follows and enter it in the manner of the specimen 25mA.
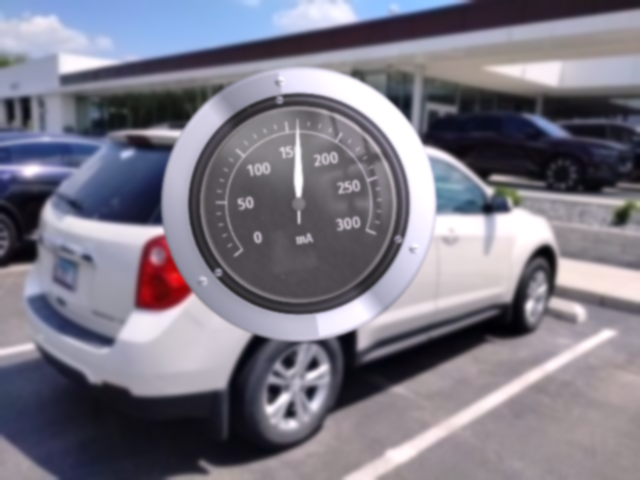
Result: 160mA
